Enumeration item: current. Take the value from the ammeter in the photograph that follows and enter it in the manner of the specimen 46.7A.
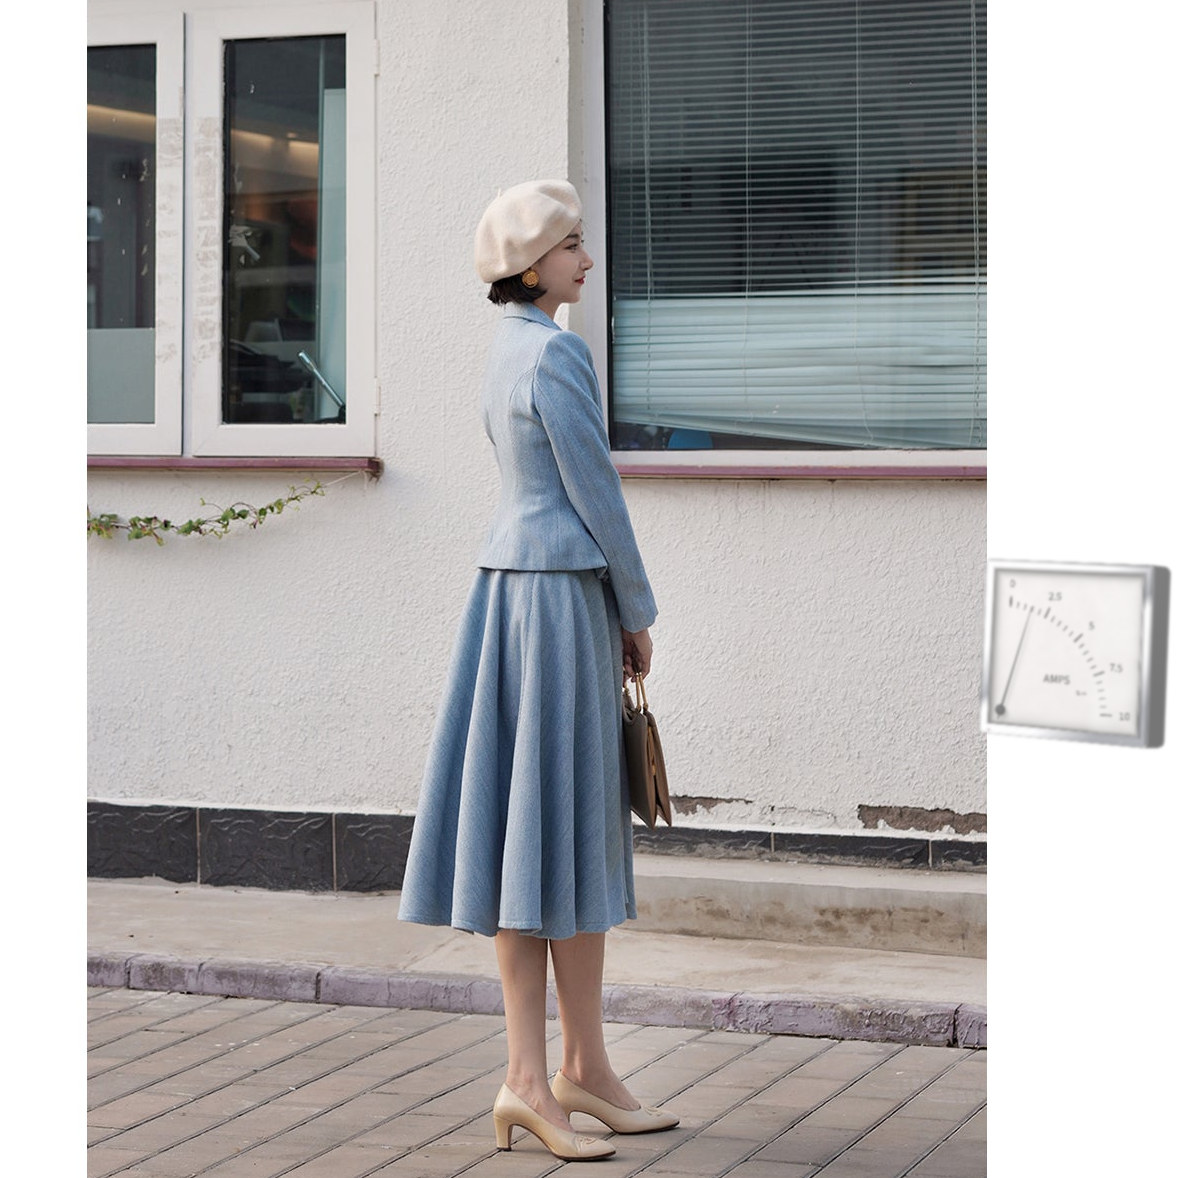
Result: 1.5A
